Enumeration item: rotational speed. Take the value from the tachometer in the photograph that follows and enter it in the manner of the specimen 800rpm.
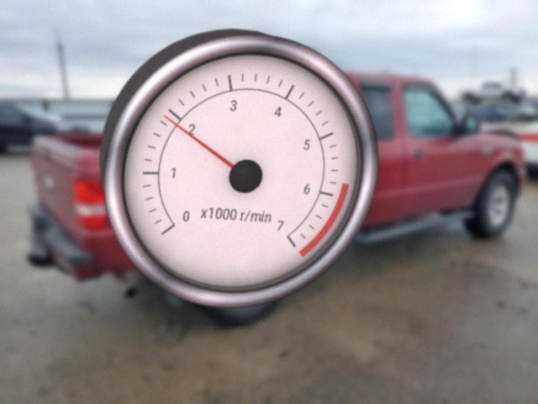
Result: 1900rpm
